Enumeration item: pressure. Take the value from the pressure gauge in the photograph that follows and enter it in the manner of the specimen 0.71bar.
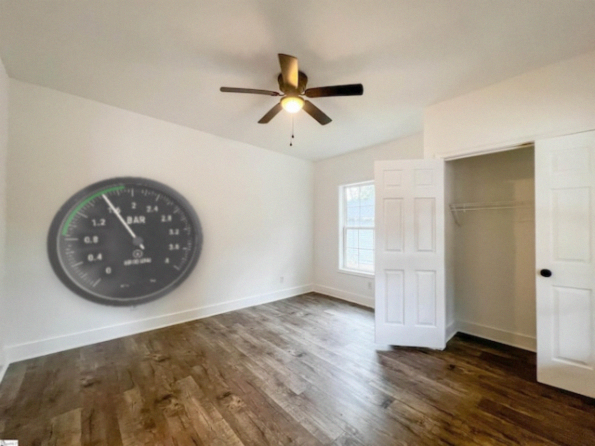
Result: 1.6bar
